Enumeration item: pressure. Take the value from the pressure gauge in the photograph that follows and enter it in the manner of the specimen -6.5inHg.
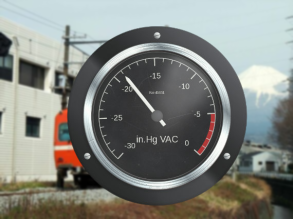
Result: -19inHg
